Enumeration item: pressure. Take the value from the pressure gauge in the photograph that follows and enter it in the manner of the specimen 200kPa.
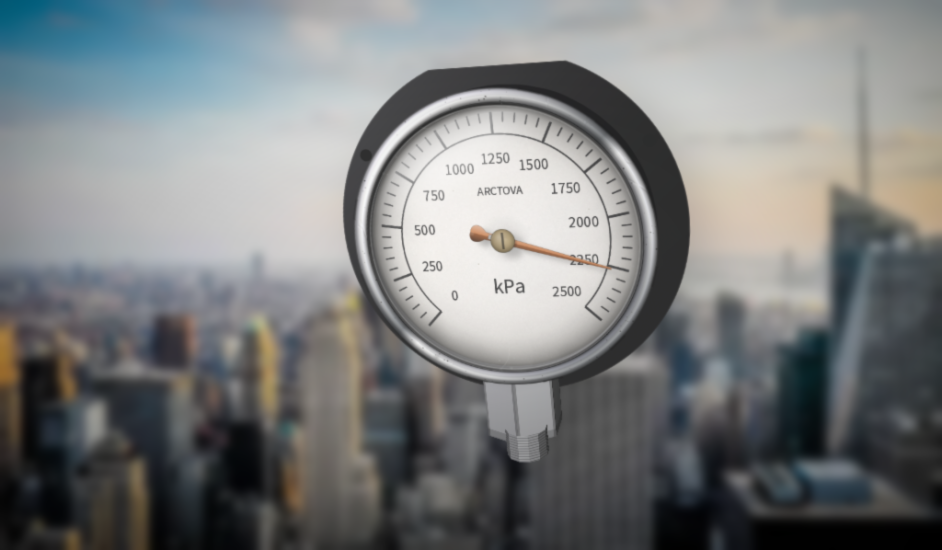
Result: 2250kPa
